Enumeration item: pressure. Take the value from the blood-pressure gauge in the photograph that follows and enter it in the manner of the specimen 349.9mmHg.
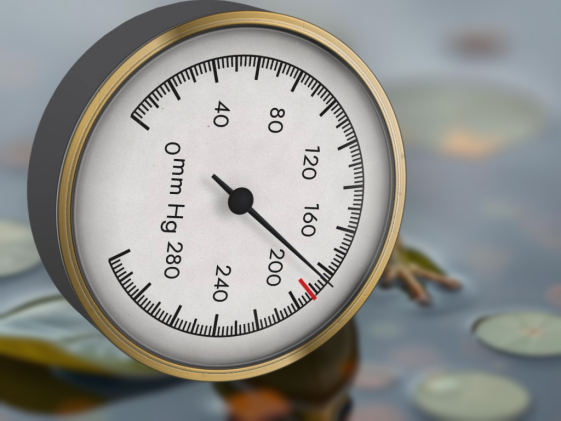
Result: 184mmHg
